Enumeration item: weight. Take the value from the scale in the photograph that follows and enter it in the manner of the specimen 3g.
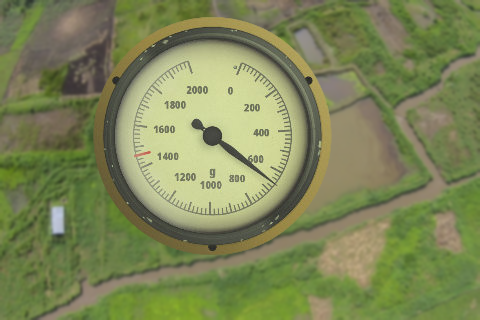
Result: 660g
